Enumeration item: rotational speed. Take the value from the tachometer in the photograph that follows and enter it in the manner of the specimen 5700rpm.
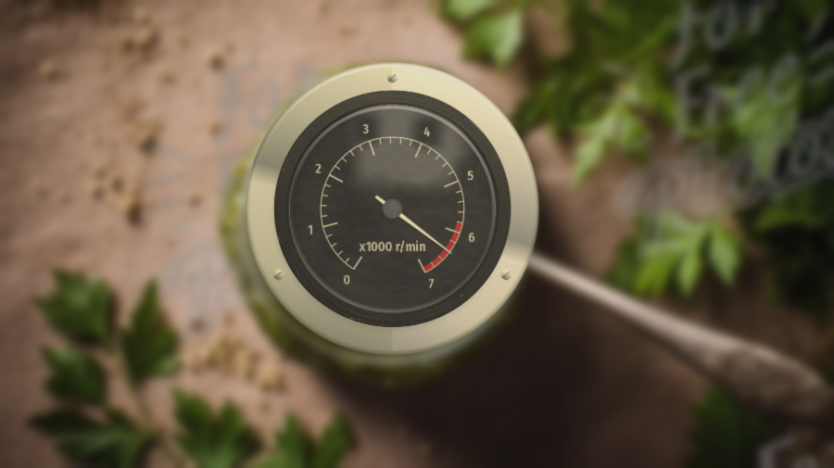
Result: 6400rpm
